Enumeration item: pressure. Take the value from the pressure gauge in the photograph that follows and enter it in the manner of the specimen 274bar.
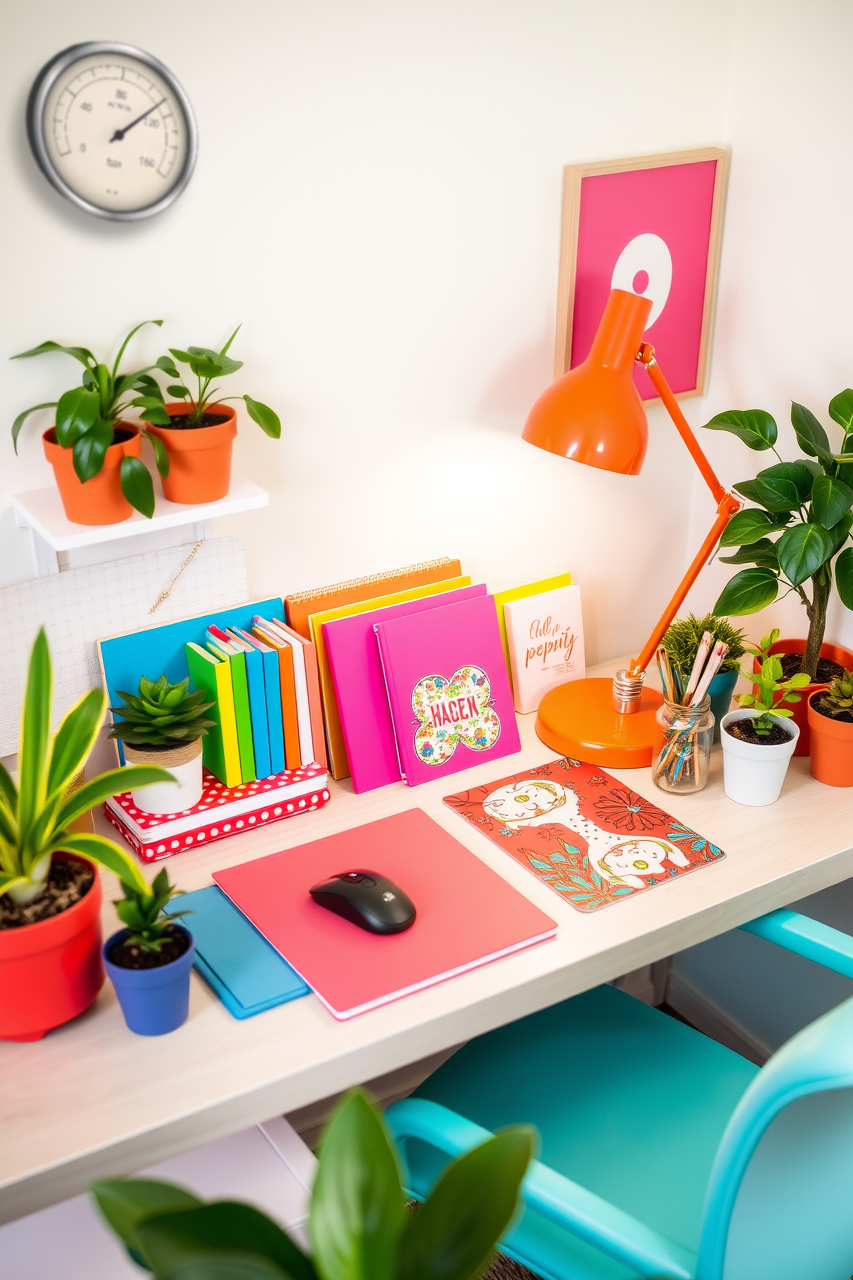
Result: 110bar
